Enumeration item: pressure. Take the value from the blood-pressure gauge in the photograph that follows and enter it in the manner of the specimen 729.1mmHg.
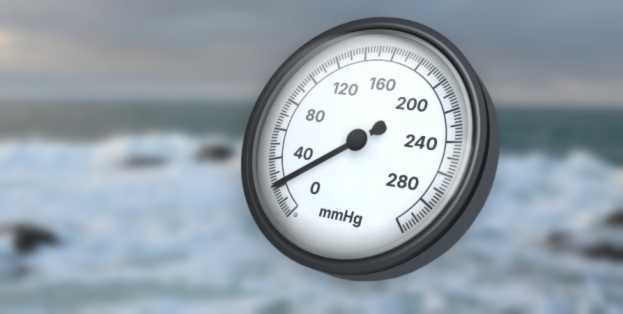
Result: 20mmHg
